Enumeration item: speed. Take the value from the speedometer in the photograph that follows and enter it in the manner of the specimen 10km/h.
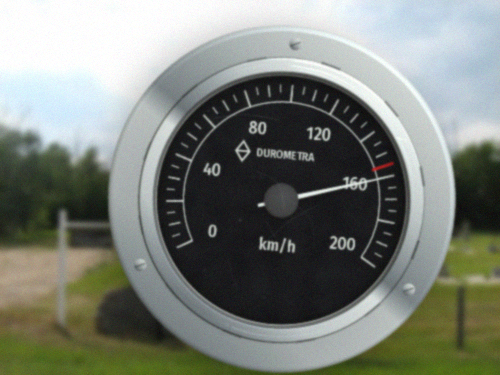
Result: 160km/h
